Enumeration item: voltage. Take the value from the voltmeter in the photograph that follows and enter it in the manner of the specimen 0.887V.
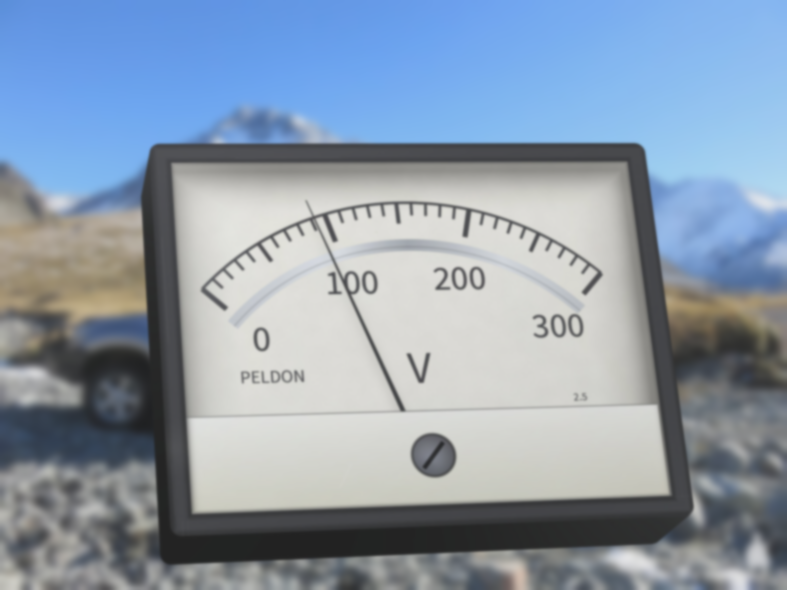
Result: 90V
